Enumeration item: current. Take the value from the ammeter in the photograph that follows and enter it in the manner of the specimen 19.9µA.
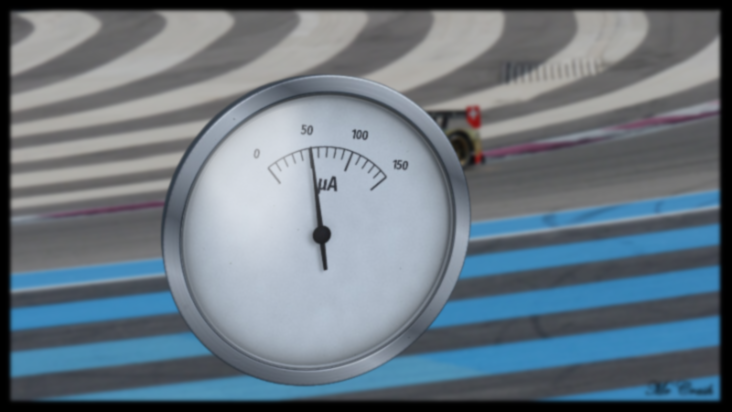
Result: 50µA
